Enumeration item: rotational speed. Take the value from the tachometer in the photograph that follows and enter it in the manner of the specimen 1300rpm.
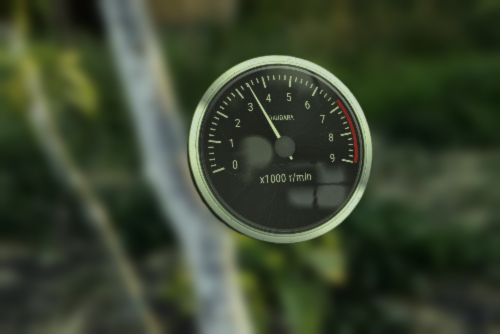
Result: 3400rpm
